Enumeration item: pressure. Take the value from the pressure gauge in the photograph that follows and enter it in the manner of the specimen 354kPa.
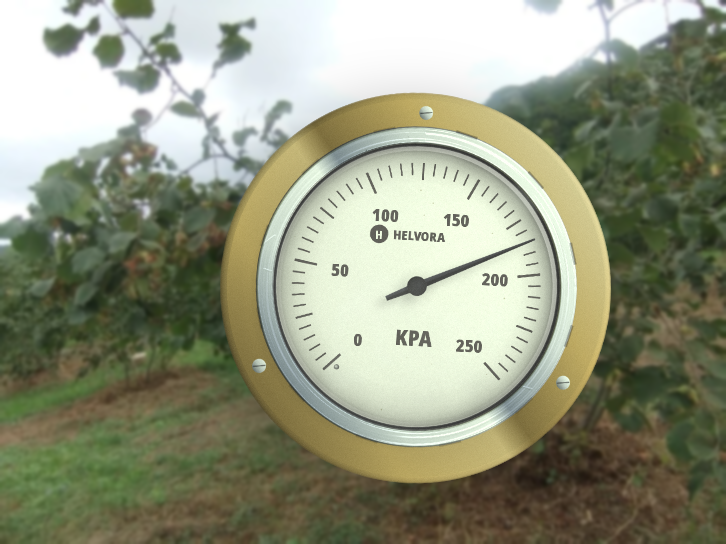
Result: 185kPa
